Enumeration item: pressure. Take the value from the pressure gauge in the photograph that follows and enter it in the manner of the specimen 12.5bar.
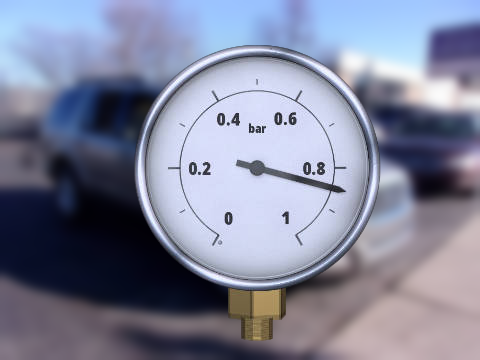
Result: 0.85bar
